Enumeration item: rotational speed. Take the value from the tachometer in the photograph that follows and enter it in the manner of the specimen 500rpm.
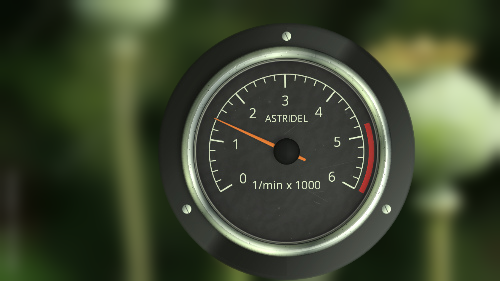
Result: 1400rpm
